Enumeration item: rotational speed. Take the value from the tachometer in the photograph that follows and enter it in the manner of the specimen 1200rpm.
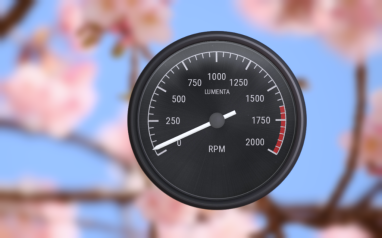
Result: 50rpm
